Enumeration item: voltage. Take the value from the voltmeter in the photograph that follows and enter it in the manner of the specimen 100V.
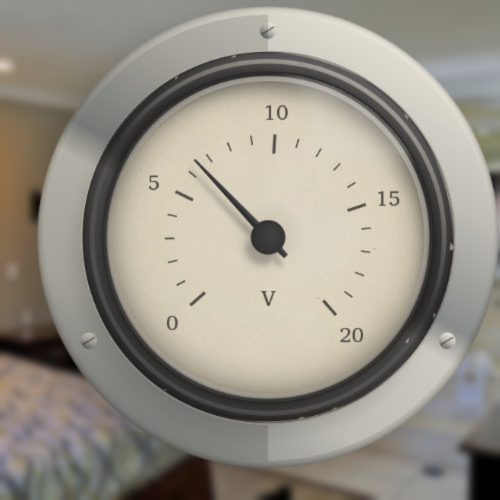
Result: 6.5V
